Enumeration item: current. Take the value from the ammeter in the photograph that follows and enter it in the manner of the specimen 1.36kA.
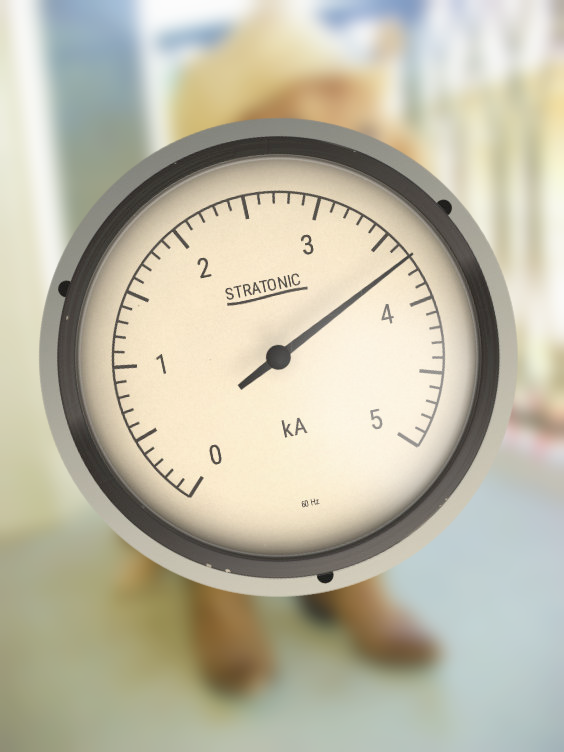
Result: 3.7kA
